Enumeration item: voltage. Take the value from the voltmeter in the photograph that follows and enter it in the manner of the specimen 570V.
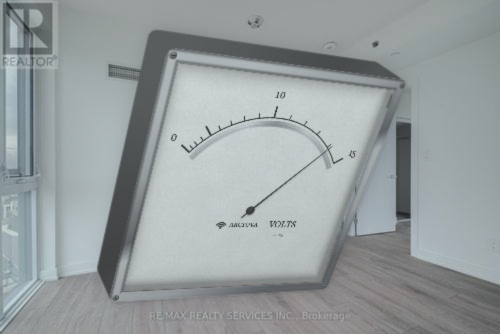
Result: 14V
